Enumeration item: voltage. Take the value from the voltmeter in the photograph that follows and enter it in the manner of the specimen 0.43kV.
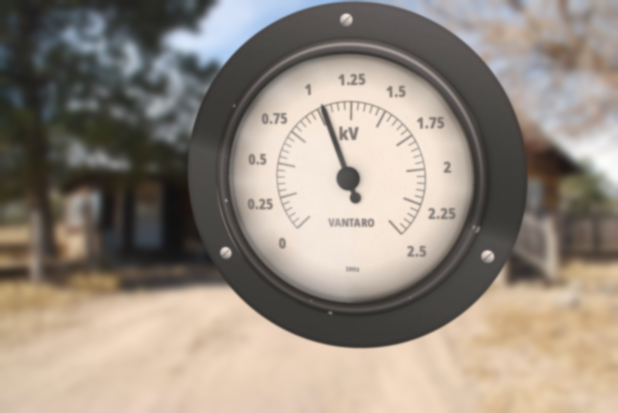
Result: 1.05kV
